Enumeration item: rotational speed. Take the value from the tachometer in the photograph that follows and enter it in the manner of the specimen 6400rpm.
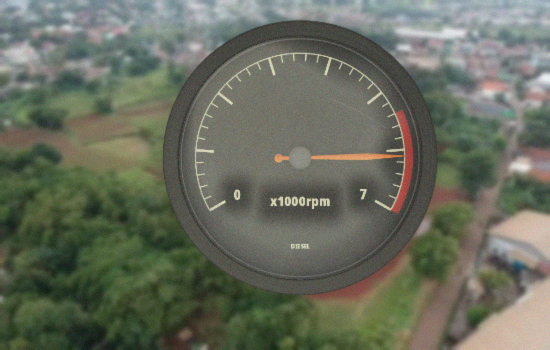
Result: 6100rpm
